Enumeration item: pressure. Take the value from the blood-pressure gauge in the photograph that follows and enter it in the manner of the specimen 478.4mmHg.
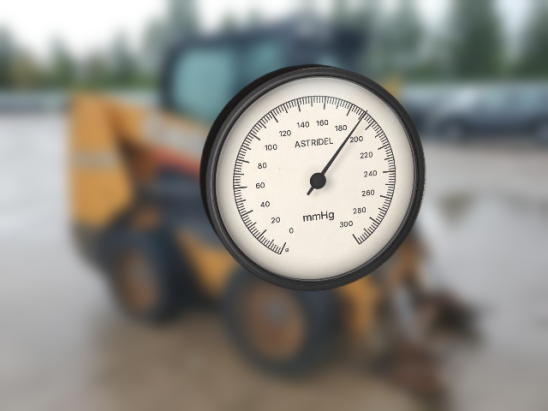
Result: 190mmHg
